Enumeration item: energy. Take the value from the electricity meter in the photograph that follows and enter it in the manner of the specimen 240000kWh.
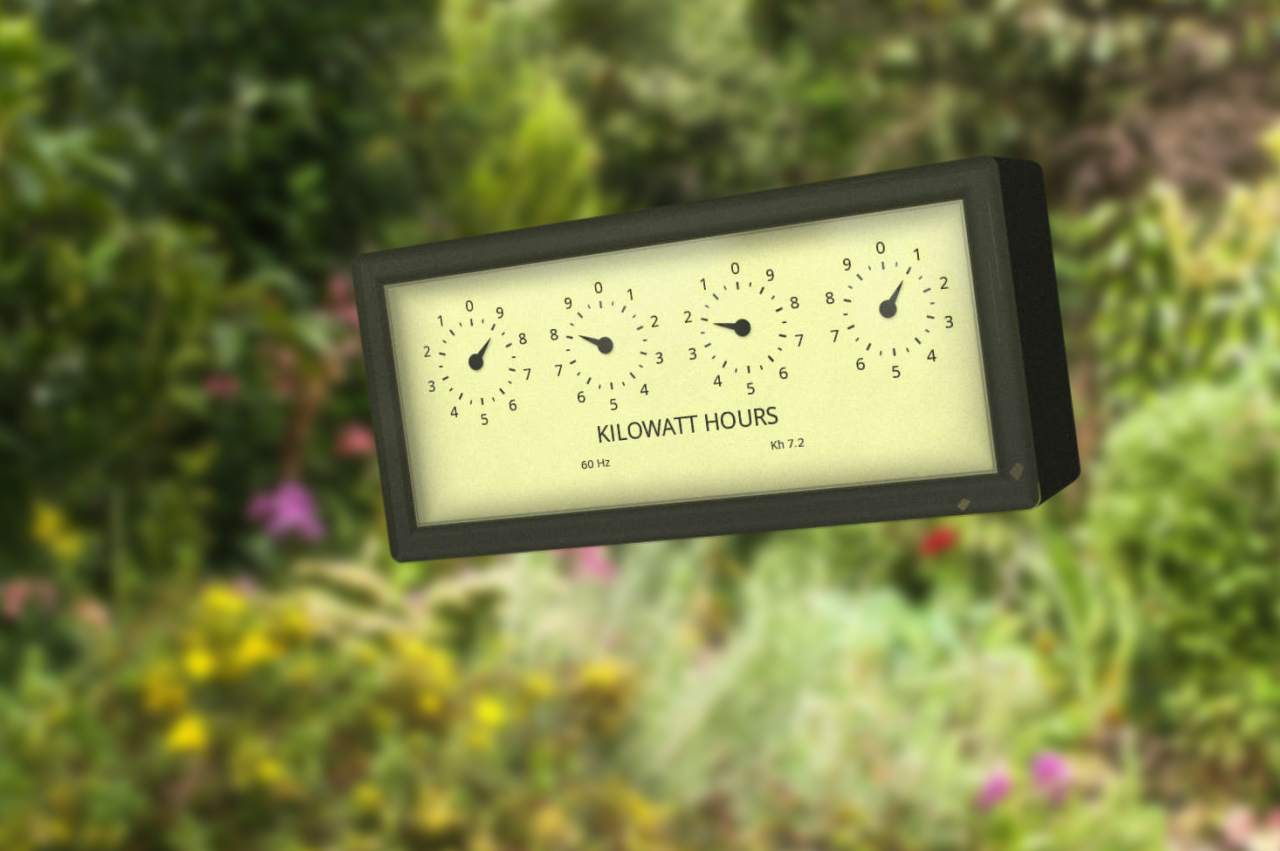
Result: 8821kWh
